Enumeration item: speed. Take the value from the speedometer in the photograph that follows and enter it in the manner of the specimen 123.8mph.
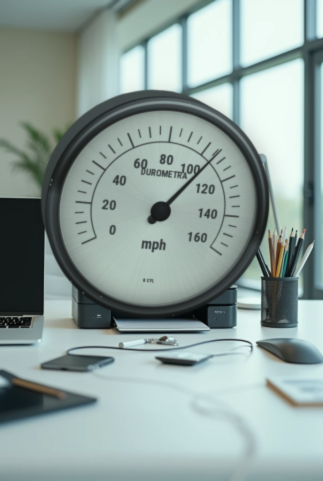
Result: 105mph
